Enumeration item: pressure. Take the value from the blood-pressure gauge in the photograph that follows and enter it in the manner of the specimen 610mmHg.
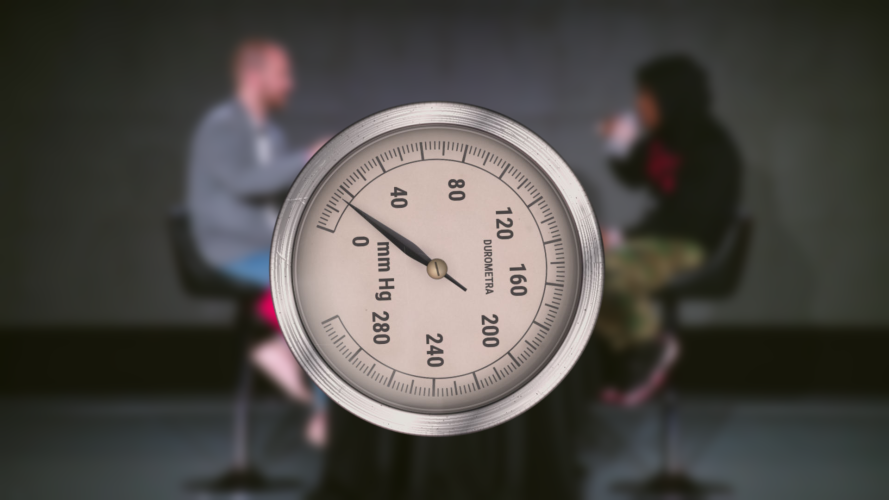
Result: 16mmHg
